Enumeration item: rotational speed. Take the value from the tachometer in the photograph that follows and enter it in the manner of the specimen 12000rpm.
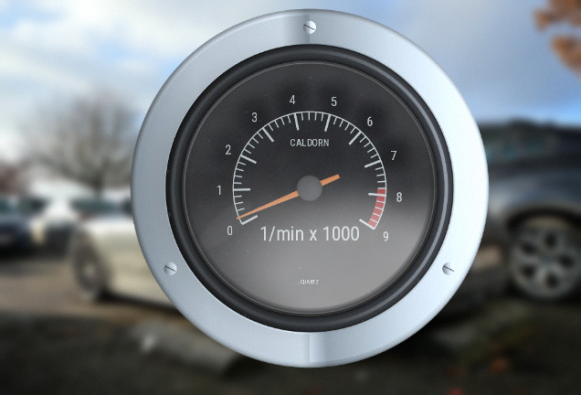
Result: 200rpm
